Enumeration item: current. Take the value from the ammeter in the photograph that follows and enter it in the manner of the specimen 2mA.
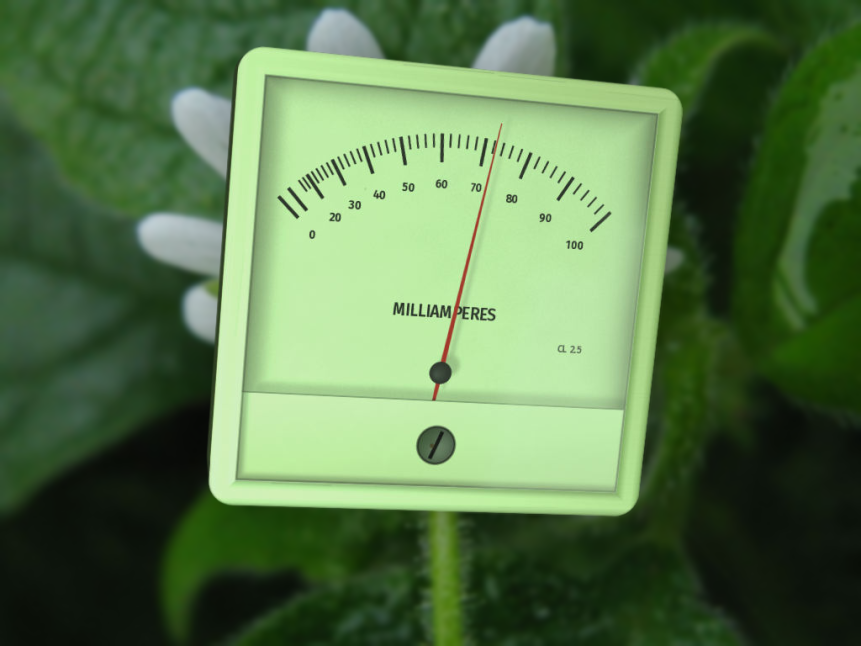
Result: 72mA
